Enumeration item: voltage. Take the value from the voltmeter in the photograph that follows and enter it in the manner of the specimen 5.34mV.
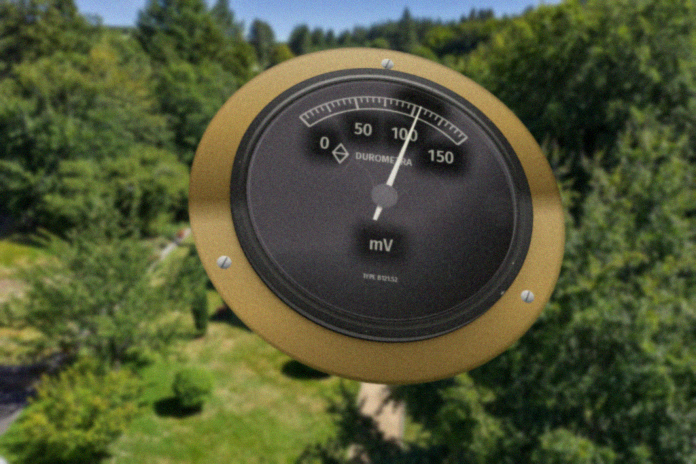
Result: 105mV
